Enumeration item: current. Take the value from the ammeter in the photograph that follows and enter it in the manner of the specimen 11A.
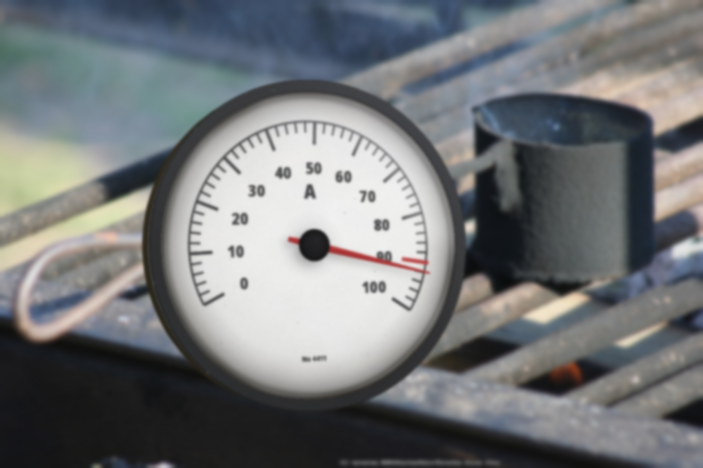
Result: 92A
